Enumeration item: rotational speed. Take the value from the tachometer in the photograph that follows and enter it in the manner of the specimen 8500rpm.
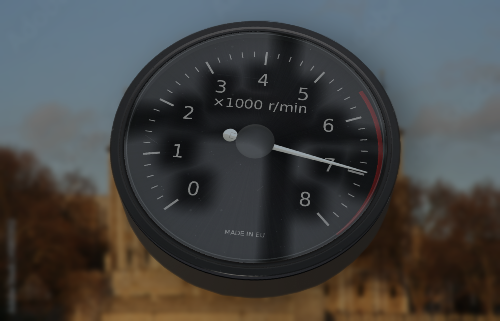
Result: 7000rpm
